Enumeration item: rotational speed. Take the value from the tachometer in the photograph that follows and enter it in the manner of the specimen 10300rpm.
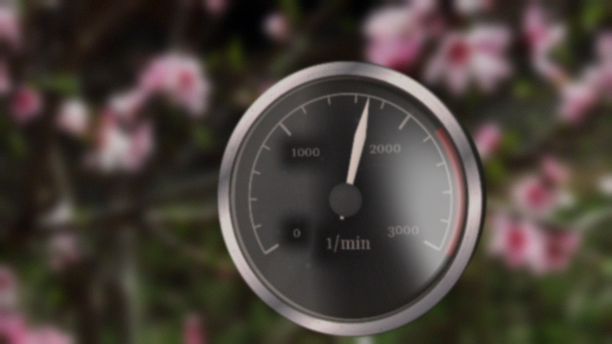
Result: 1700rpm
